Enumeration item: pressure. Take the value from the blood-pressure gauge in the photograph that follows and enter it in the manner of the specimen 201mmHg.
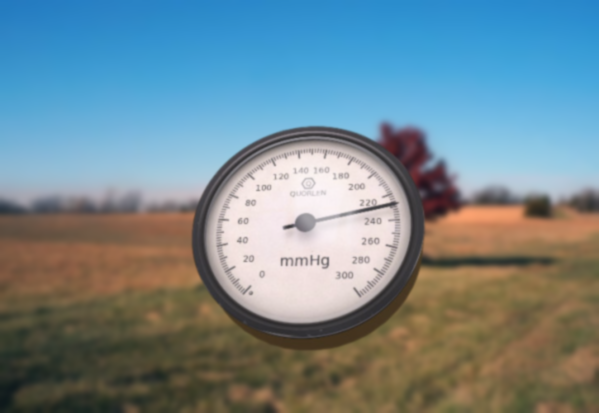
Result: 230mmHg
